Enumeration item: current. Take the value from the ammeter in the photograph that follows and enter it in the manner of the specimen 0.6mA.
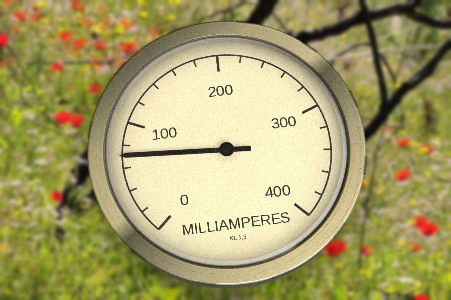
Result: 70mA
